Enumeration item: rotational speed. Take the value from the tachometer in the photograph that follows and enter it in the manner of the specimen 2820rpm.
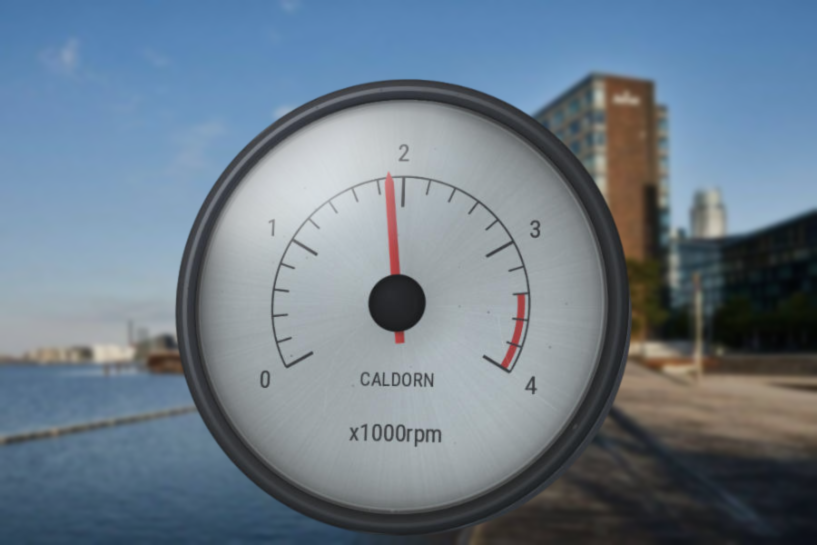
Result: 1900rpm
